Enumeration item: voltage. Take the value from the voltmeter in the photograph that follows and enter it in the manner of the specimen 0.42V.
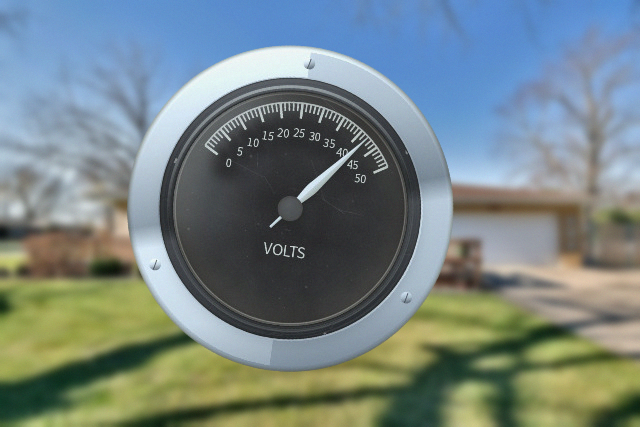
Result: 42V
